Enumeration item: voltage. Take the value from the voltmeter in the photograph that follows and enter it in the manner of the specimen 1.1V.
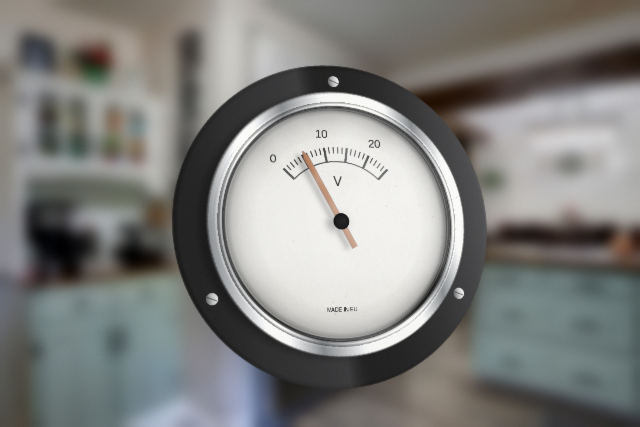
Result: 5V
